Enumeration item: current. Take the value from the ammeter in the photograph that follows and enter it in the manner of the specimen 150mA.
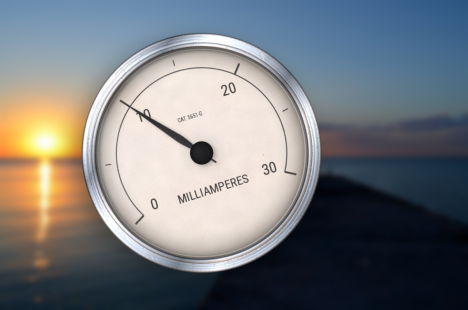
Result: 10mA
